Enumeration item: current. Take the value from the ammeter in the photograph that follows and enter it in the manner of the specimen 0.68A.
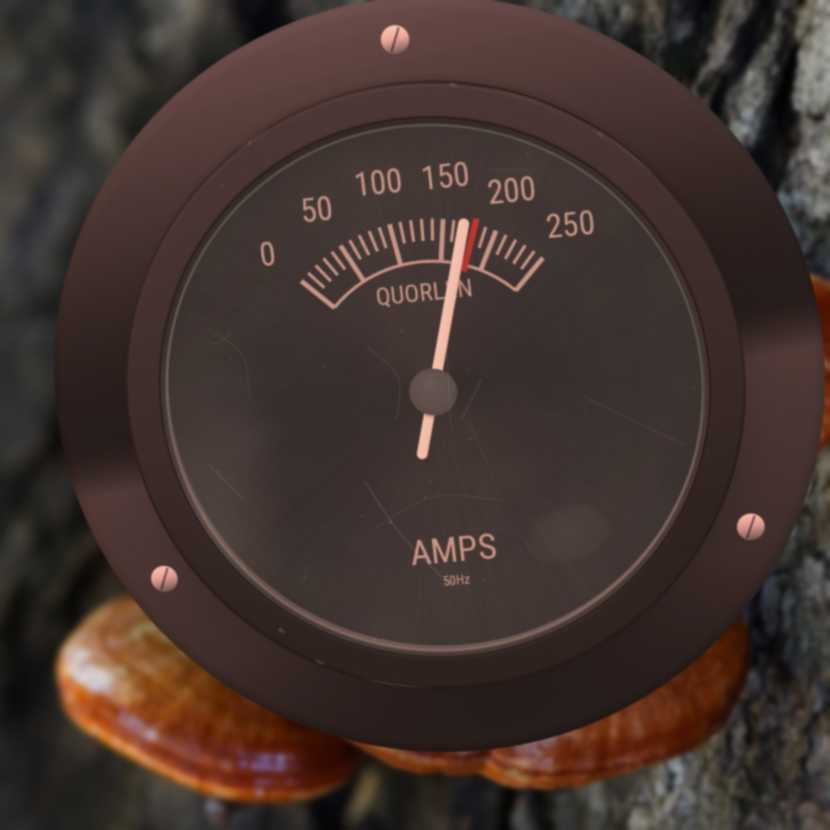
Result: 170A
